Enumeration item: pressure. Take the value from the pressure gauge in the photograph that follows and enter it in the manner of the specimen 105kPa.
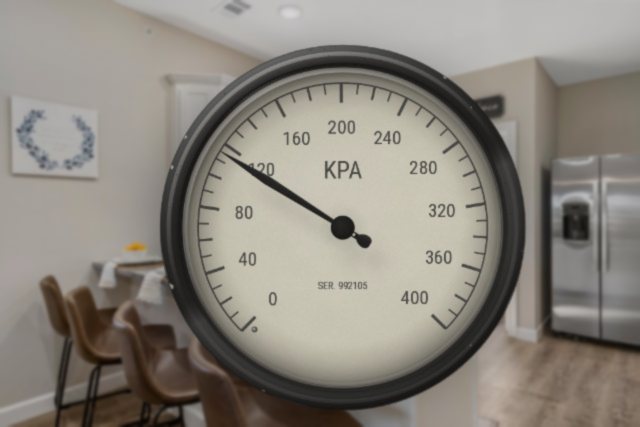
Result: 115kPa
